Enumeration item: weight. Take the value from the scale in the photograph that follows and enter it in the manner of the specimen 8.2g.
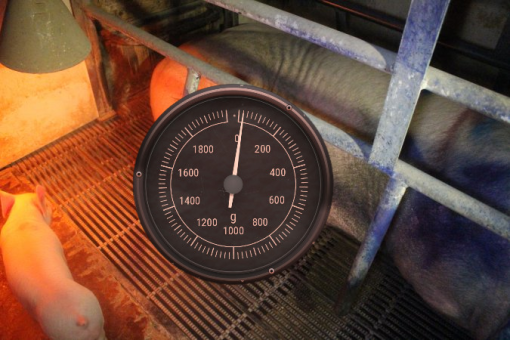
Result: 20g
